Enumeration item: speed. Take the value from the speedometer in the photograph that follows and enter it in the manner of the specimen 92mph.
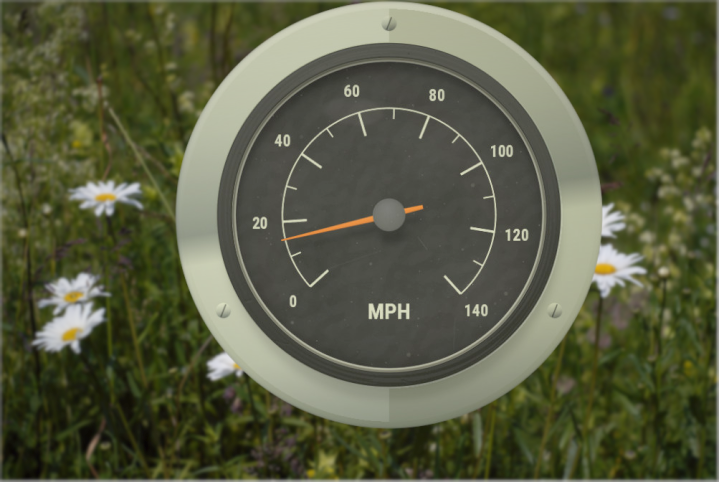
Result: 15mph
